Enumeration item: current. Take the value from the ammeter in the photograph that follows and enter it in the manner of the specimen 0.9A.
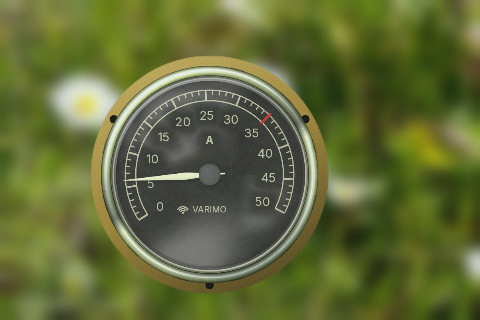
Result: 6A
